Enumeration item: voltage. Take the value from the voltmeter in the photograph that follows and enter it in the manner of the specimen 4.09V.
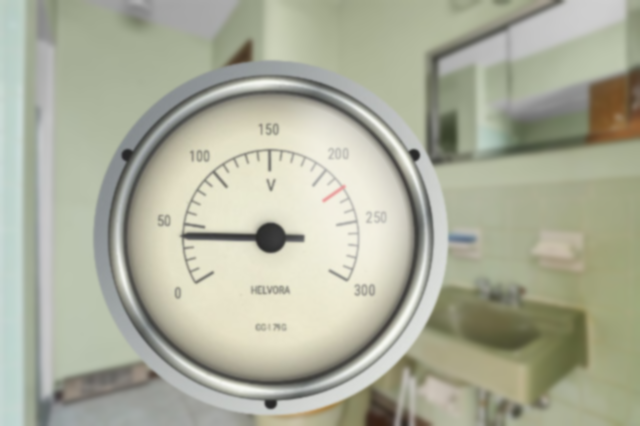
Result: 40V
